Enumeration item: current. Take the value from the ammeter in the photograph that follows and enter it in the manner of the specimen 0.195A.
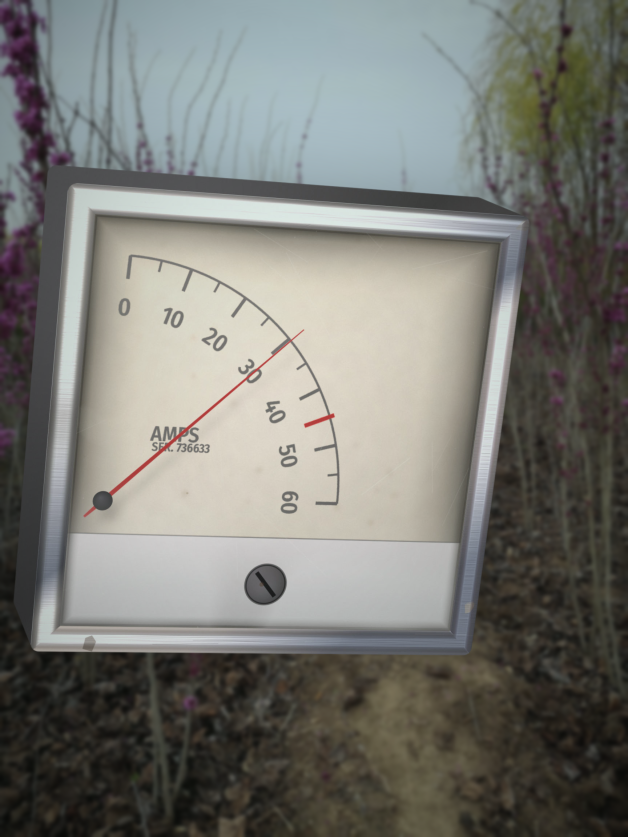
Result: 30A
